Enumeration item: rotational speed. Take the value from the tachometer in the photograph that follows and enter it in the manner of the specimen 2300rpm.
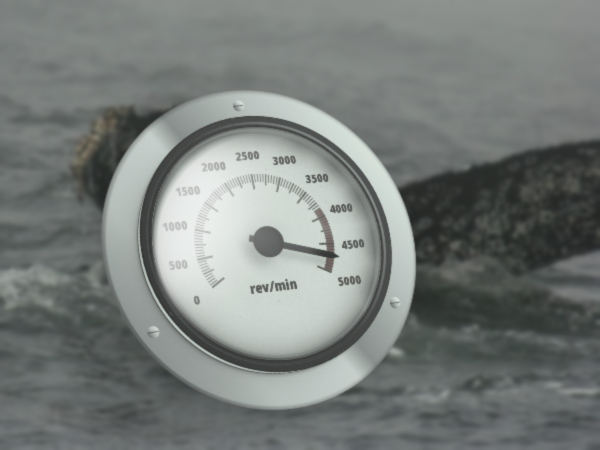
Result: 4750rpm
